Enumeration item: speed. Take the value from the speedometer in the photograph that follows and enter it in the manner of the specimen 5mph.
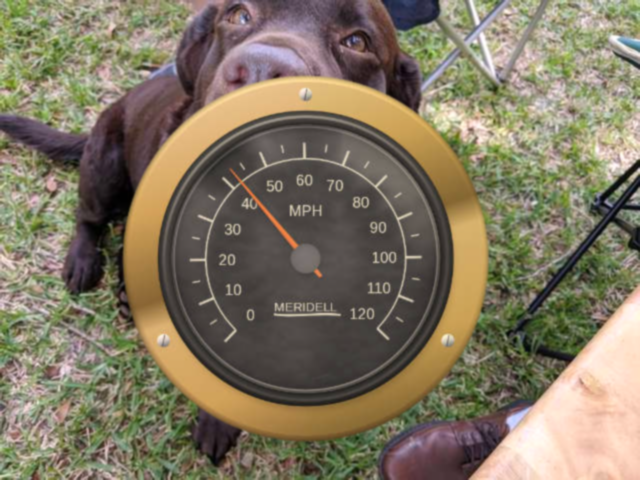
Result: 42.5mph
